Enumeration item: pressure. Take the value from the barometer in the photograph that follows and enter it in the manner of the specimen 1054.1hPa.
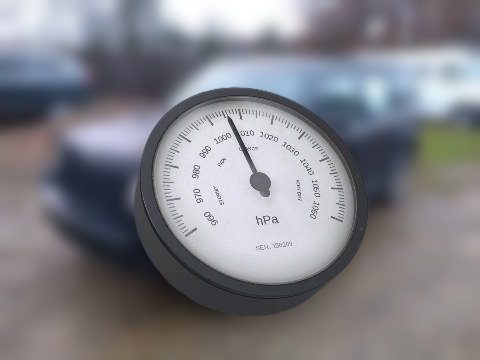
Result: 1005hPa
